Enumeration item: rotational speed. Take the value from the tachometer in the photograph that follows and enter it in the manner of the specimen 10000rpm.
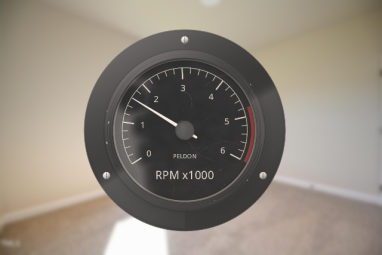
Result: 1600rpm
